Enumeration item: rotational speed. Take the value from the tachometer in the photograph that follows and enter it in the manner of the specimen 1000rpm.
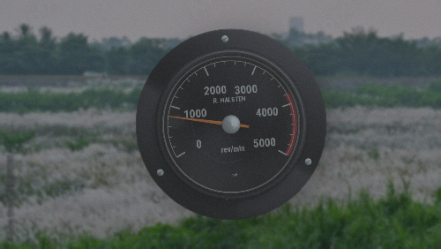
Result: 800rpm
